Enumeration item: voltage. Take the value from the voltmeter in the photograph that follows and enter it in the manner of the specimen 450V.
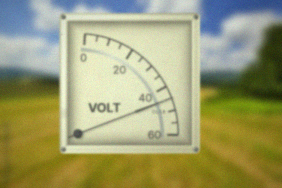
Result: 45V
